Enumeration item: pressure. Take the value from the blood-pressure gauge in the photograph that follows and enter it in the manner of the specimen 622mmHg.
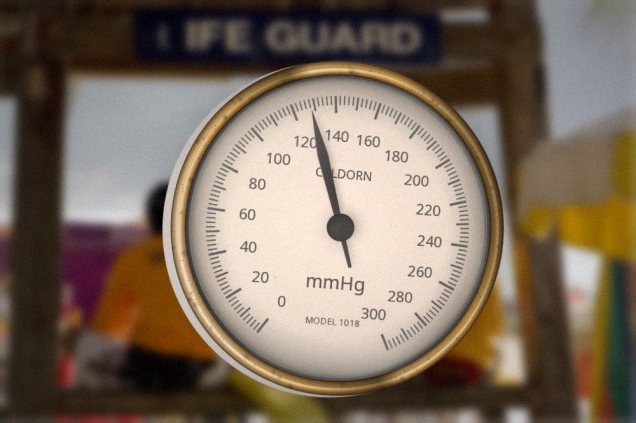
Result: 128mmHg
